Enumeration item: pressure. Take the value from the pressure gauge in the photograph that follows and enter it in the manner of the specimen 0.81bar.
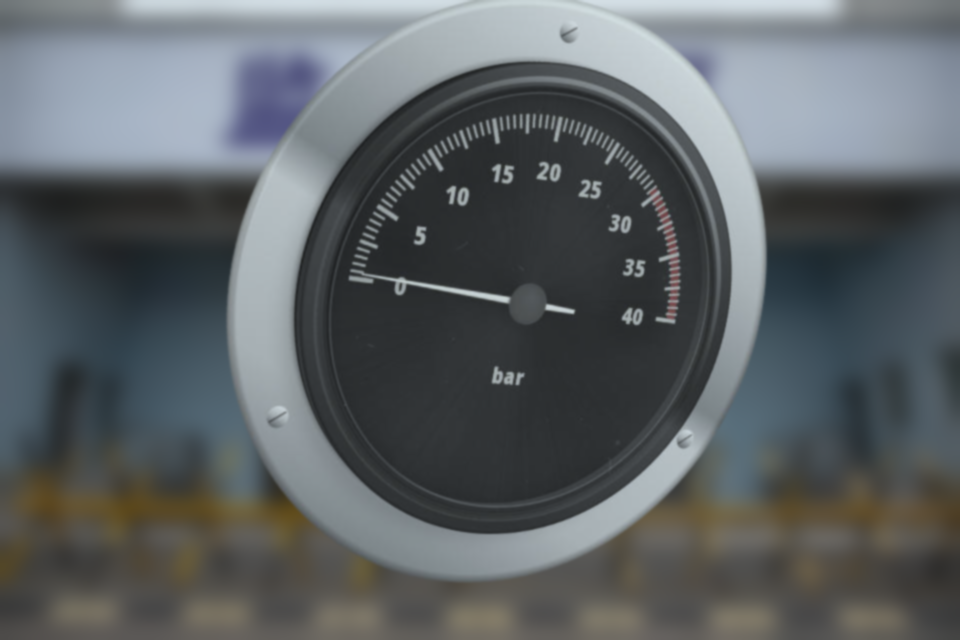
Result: 0.5bar
